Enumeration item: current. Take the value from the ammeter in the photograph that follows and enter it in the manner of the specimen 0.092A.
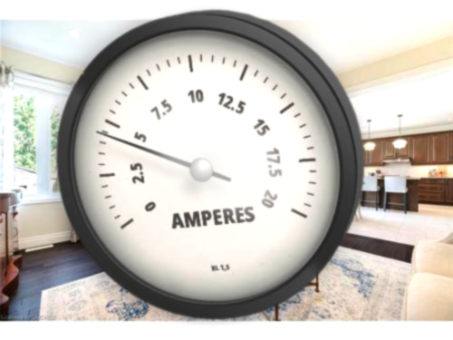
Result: 4.5A
